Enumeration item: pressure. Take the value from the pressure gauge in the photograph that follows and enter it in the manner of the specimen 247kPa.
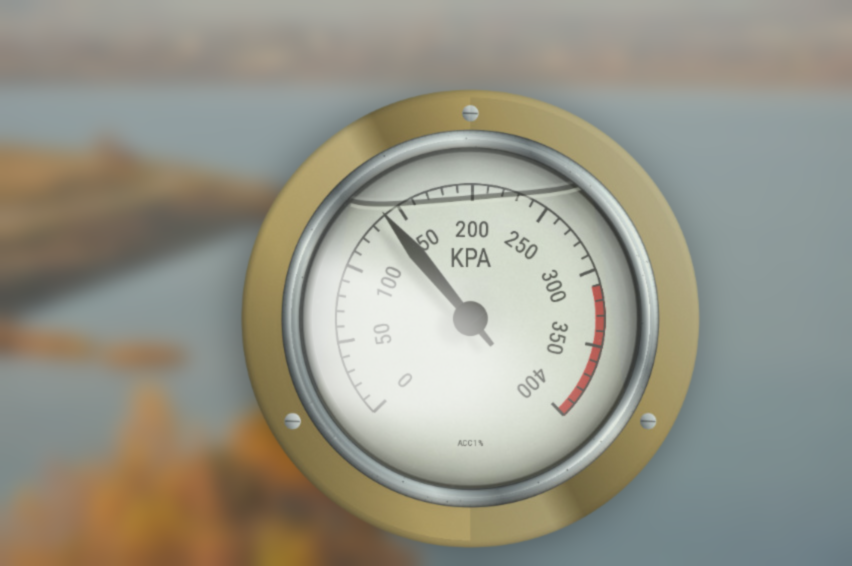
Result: 140kPa
